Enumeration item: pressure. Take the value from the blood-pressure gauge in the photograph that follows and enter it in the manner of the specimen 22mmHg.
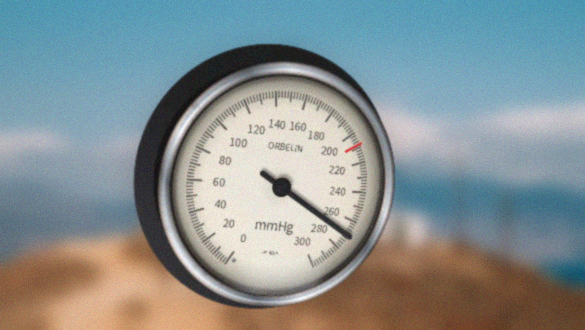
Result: 270mmHg
